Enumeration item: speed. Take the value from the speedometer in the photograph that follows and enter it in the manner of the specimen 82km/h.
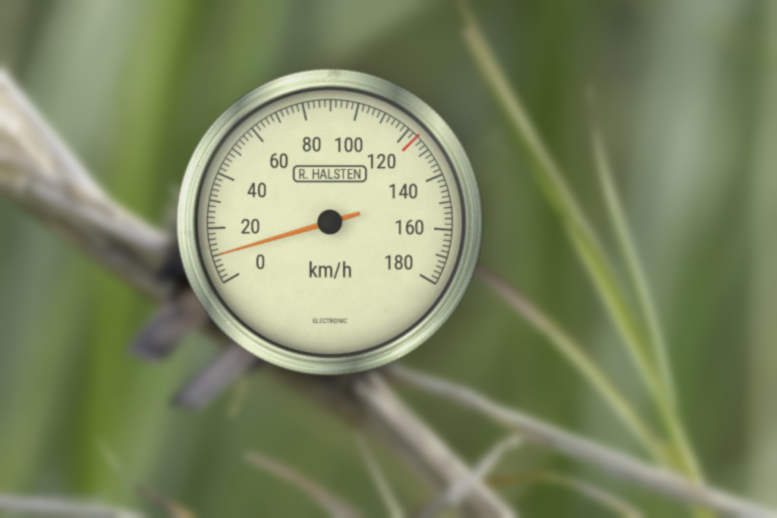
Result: 10km/h
